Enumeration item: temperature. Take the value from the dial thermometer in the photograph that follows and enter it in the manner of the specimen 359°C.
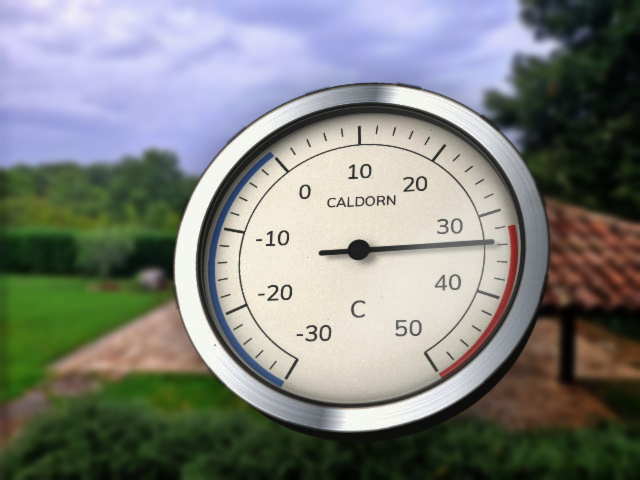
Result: 34°C
